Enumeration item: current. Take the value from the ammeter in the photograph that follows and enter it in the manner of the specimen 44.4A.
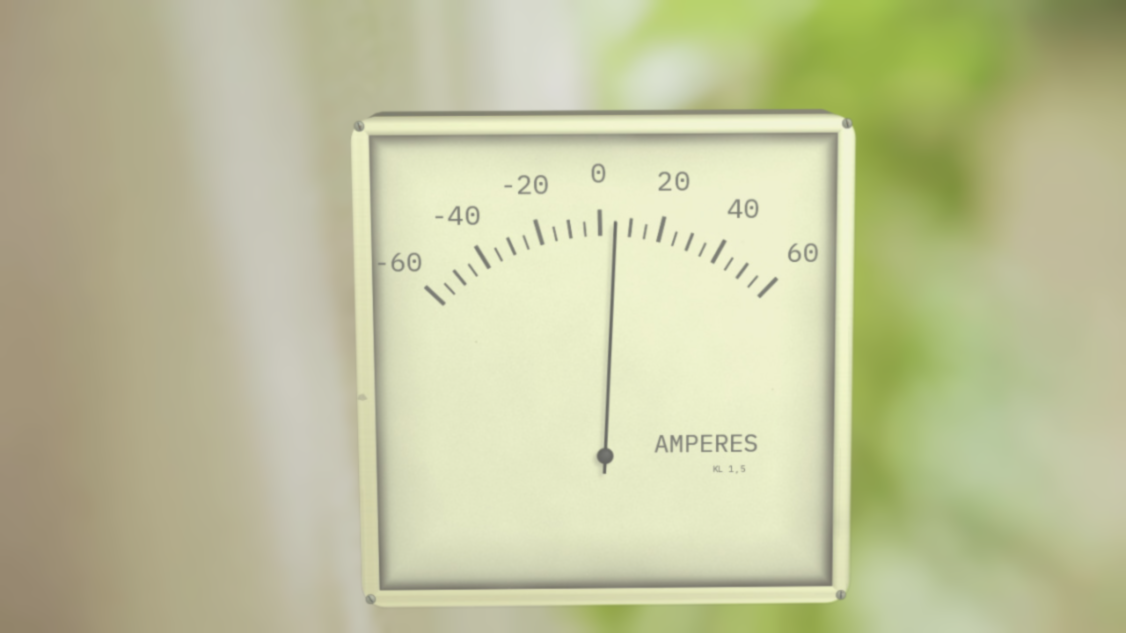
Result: 5A
